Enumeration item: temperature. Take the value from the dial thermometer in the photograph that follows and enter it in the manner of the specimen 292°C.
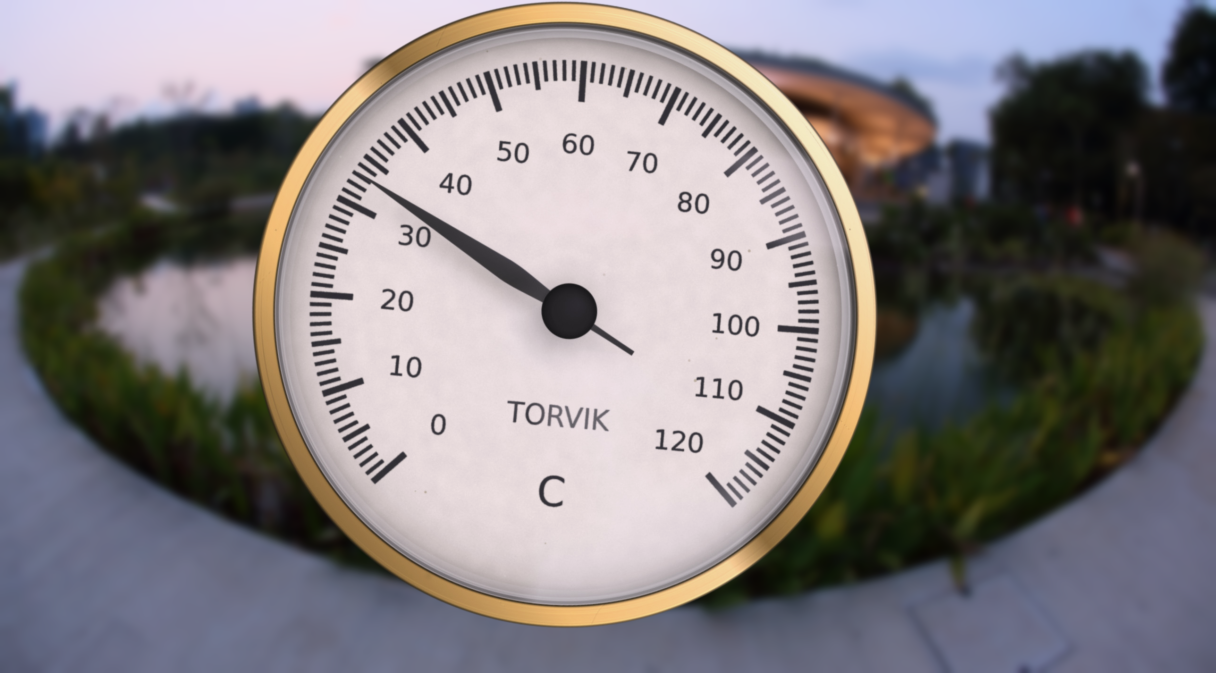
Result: 33°C
